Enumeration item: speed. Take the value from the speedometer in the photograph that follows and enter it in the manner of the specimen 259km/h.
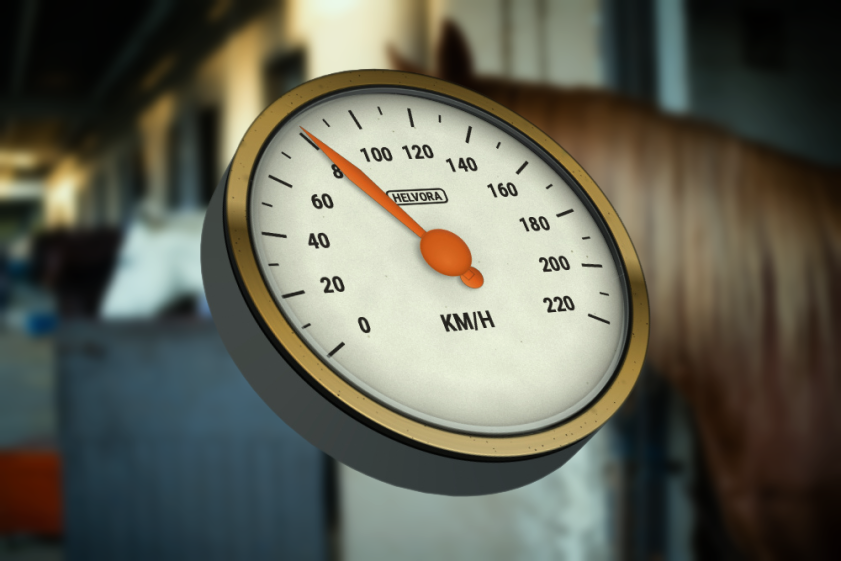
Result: 80km/h
